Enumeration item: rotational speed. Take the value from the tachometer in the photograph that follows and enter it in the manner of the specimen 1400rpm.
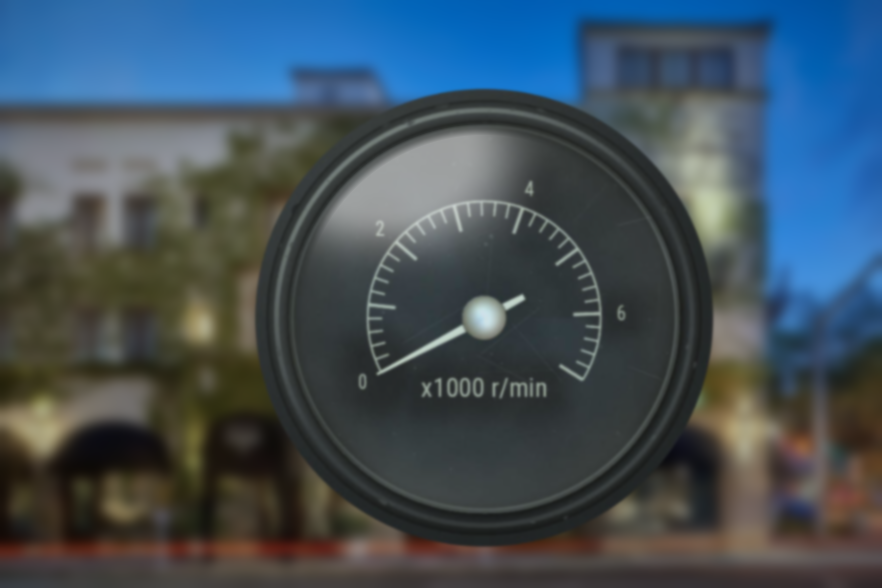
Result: 0rpm
